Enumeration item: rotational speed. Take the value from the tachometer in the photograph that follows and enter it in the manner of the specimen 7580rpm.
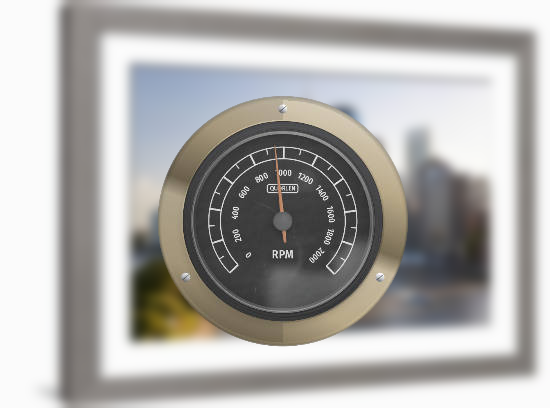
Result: 950rpm
